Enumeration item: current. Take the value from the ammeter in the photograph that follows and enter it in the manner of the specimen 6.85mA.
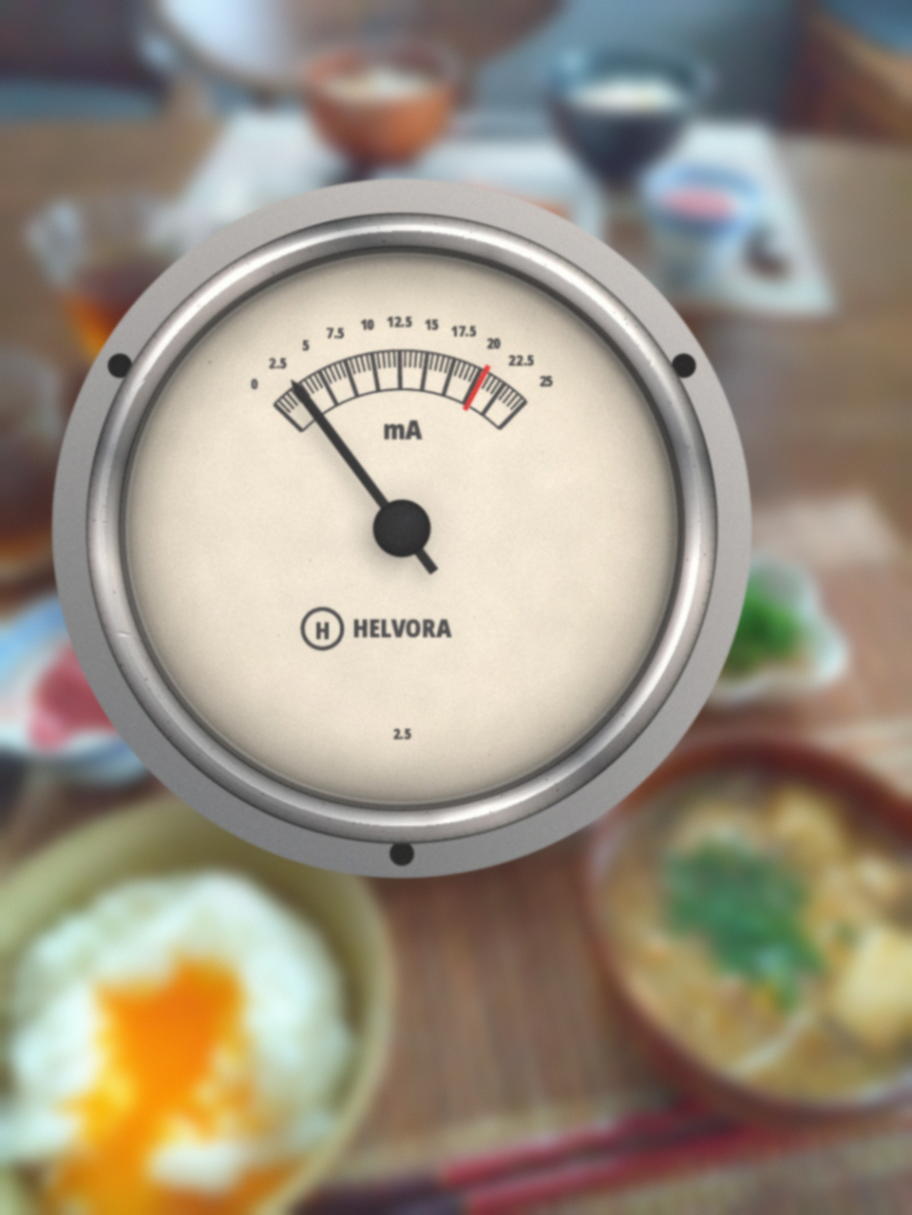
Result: 2.5mA
